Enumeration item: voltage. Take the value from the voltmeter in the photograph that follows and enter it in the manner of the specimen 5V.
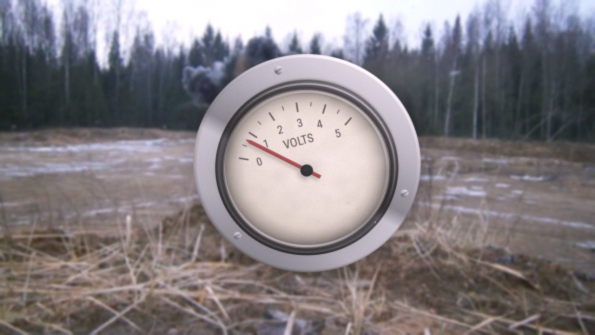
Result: 0.75V
